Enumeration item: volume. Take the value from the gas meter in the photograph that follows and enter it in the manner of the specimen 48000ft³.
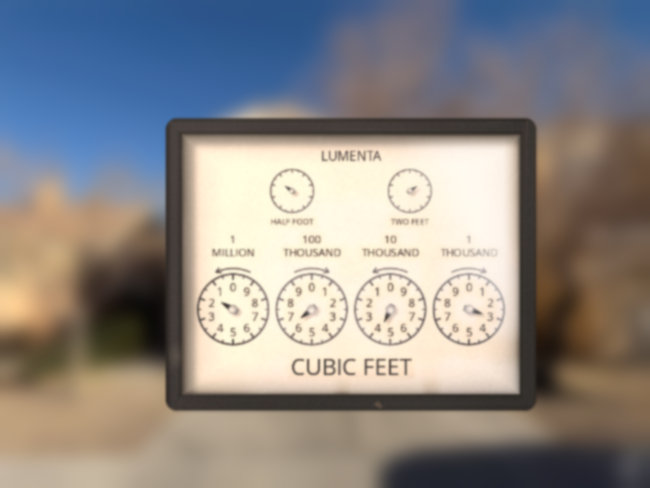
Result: 164300ft³
